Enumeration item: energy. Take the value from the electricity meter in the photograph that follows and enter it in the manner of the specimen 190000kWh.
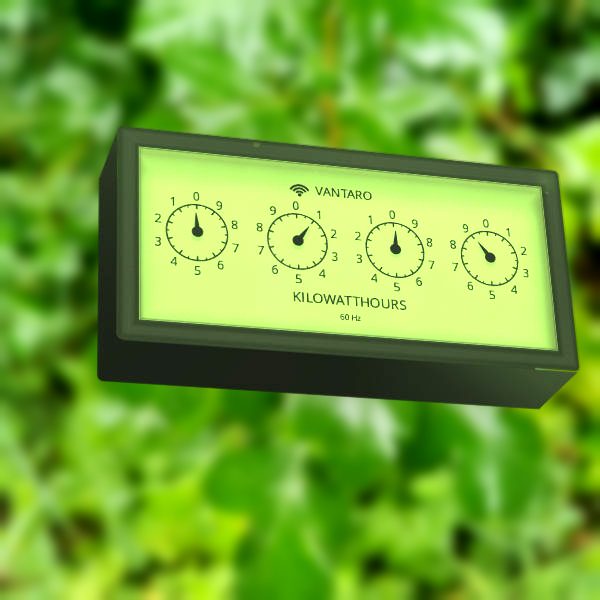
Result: 99kWh
